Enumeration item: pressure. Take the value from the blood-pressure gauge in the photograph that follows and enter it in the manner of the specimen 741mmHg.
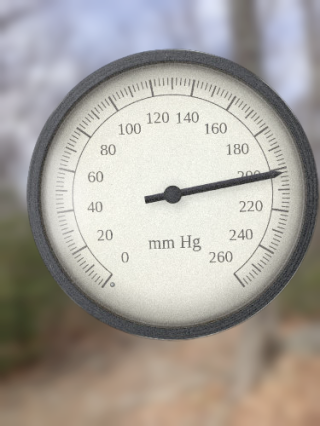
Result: 202mmHg
